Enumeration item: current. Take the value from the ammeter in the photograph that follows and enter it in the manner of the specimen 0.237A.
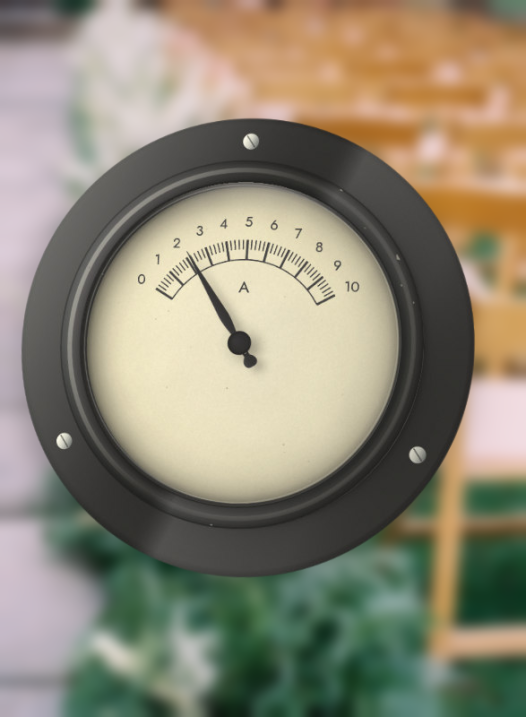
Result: 2.2A
